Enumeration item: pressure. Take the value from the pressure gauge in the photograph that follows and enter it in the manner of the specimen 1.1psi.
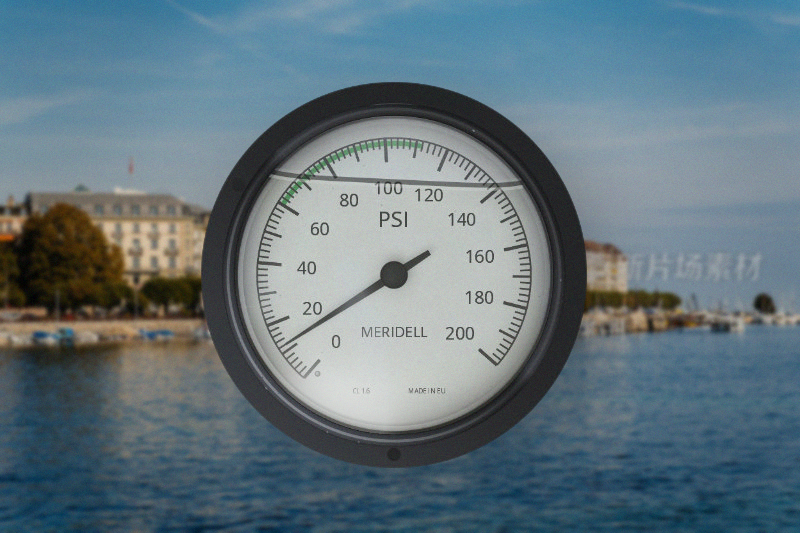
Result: 12psi
